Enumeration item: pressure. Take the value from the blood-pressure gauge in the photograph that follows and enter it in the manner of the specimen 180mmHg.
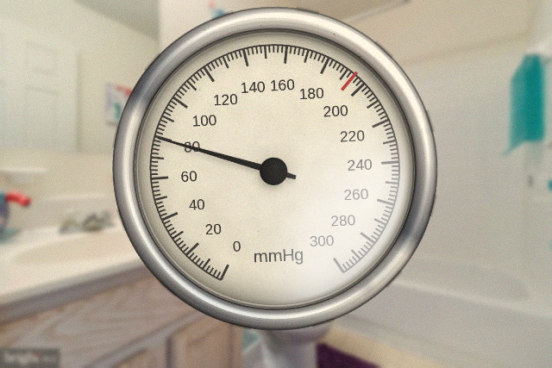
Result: 80mmHg
